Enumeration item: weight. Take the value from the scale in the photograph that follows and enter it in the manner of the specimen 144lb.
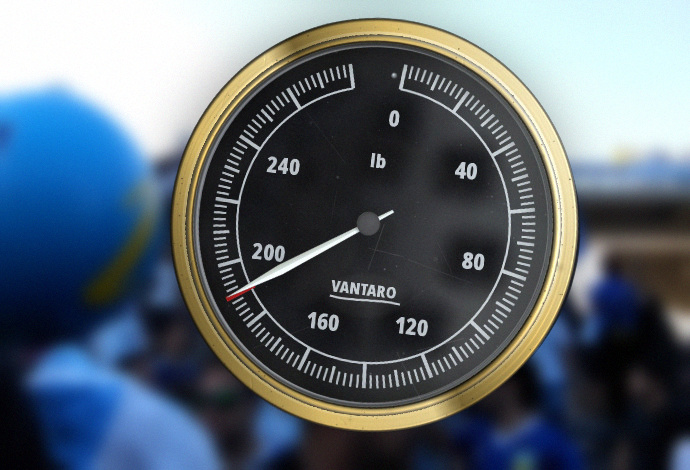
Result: 190lb
